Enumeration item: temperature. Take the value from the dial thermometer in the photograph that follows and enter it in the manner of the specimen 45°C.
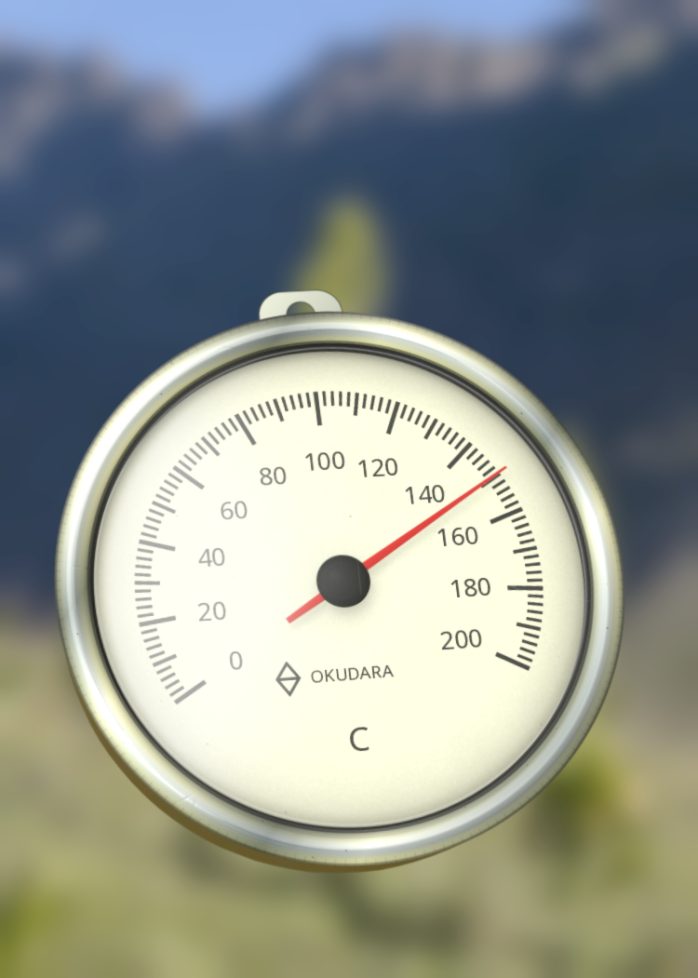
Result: 150°C
